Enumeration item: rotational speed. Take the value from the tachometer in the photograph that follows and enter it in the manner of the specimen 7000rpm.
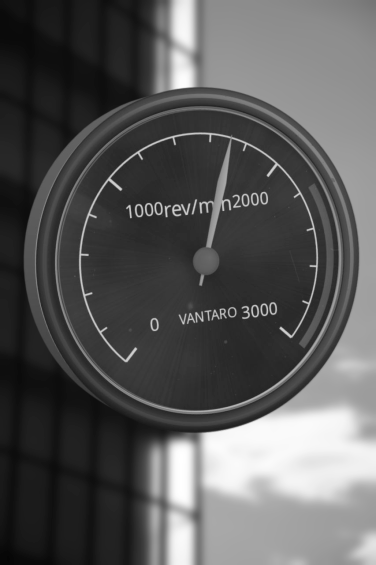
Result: 1700rpm
